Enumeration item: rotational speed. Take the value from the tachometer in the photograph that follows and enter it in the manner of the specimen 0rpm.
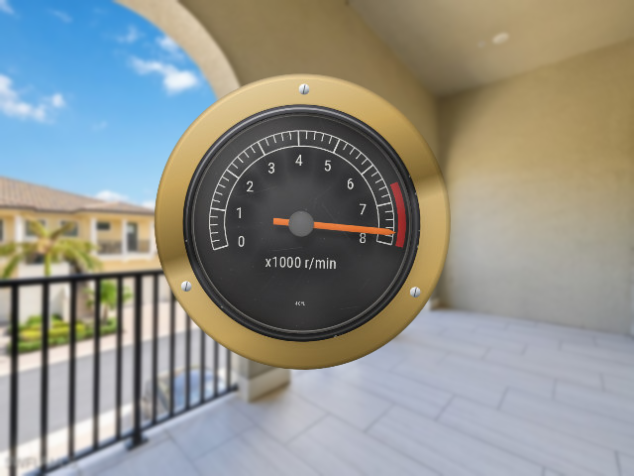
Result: 7700rpm
